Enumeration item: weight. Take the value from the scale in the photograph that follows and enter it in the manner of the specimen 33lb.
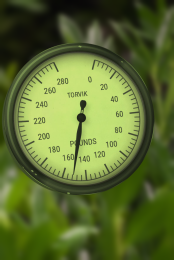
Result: 152lb
